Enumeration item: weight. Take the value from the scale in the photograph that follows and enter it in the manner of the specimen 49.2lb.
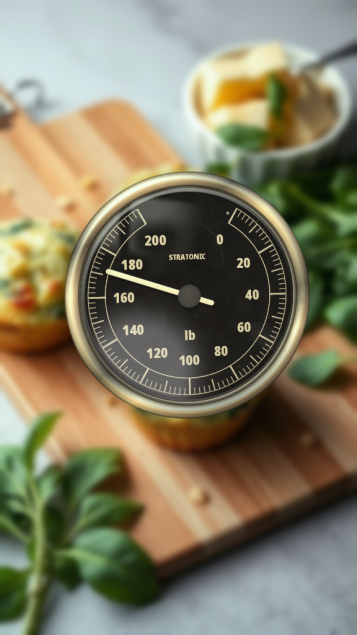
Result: 172lb
